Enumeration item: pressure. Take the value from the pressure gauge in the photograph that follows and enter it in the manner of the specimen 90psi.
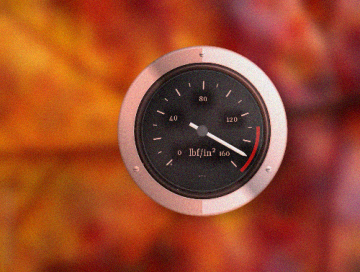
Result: 150psi
